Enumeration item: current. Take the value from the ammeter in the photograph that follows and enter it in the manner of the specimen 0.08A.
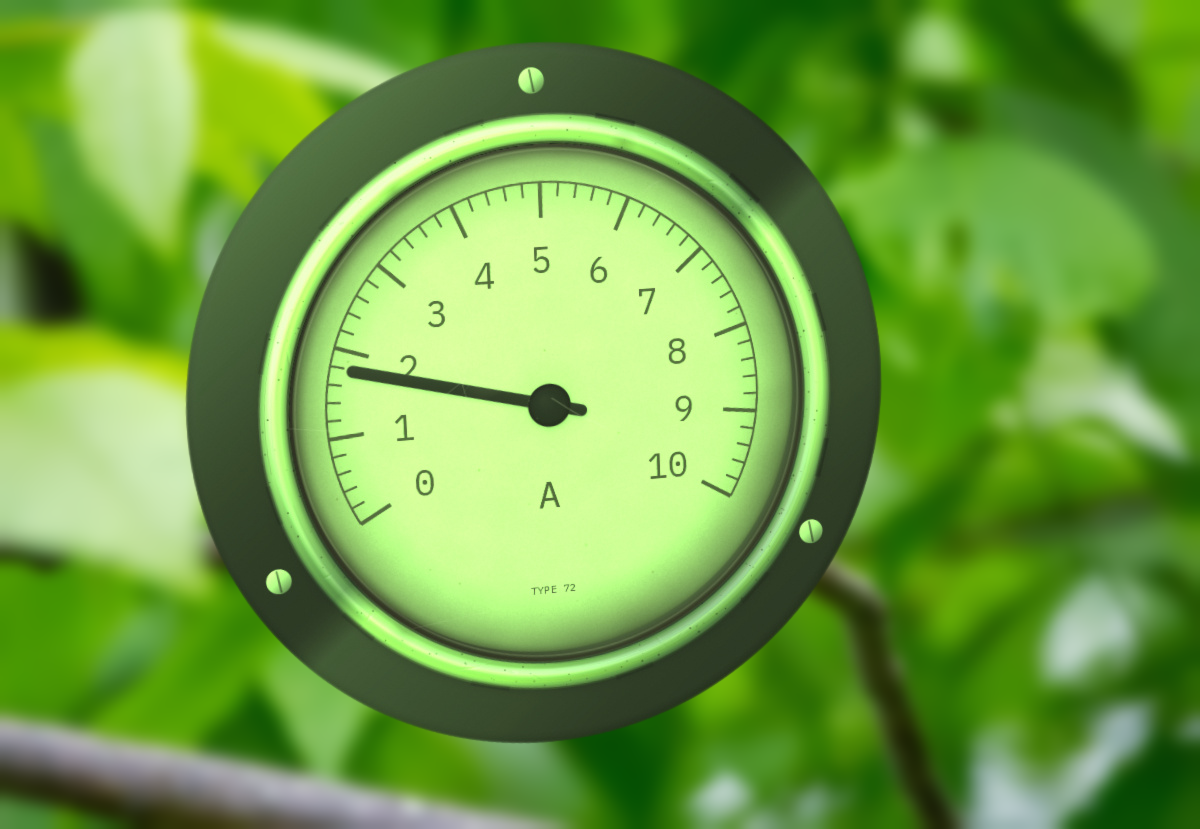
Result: 1.8A
